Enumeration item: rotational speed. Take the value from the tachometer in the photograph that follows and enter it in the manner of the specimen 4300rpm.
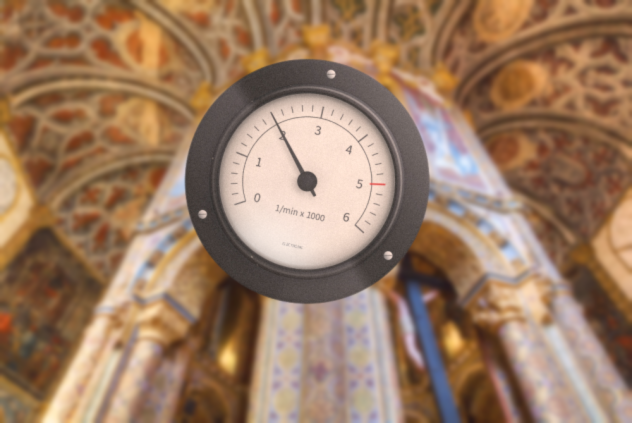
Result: 2000rpm
